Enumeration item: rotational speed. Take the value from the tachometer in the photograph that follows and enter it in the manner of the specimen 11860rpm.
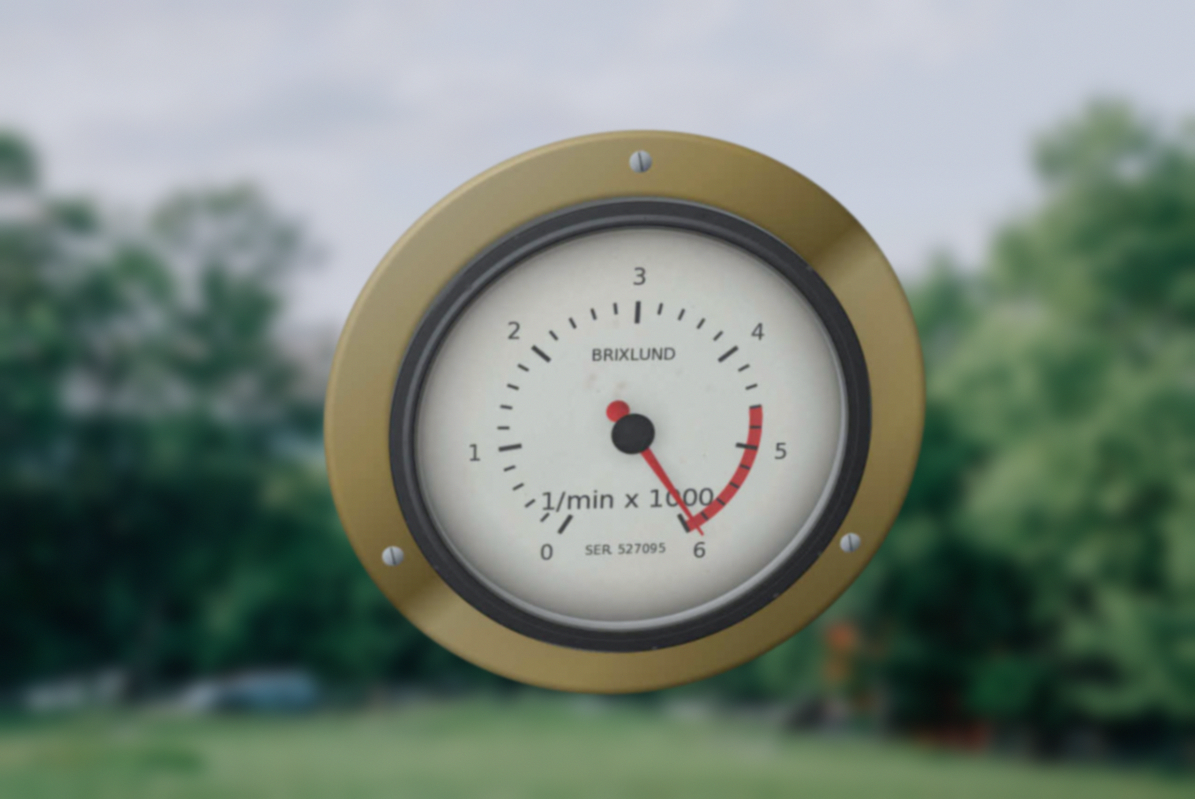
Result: 5900rpm
